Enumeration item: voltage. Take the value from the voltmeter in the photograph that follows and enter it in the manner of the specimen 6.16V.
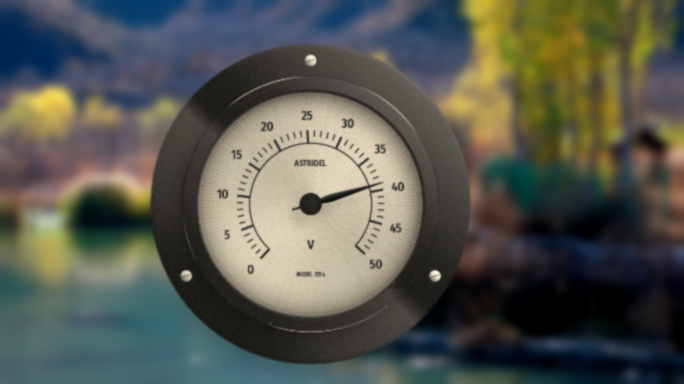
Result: 39V
